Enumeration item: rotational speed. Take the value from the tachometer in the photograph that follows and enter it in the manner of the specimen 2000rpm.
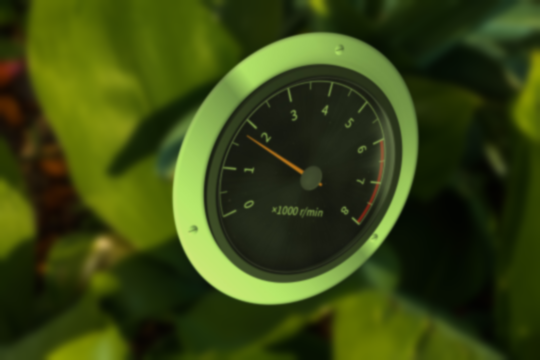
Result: 1750rpm
